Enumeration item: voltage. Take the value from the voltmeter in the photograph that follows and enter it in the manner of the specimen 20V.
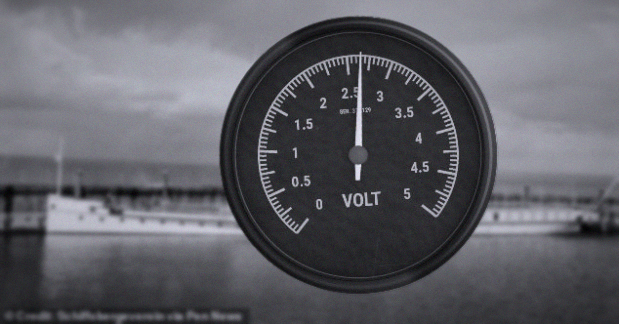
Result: 2.65V
